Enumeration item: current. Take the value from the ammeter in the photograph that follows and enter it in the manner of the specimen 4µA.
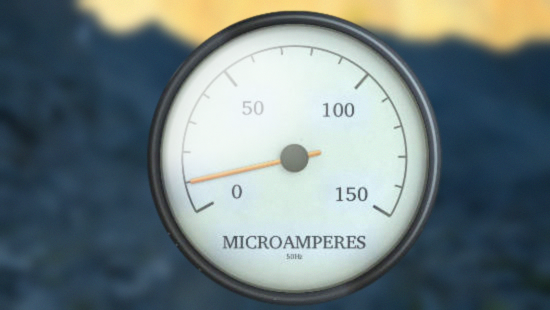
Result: 10µA
